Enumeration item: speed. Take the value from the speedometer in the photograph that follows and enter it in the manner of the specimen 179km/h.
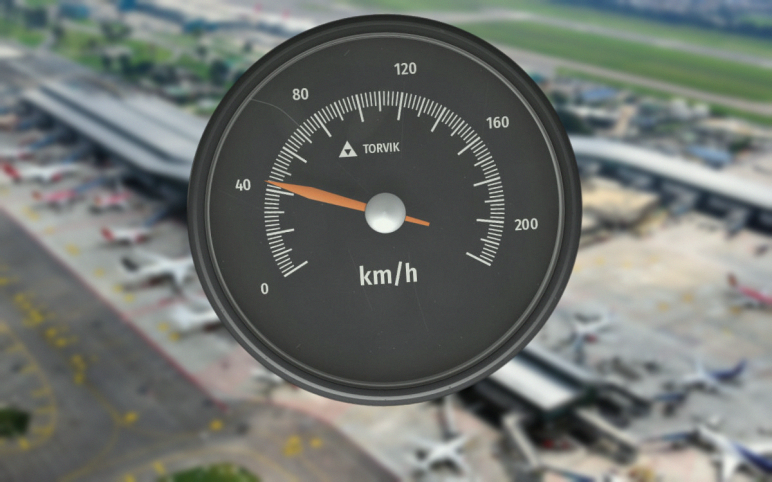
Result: 44km/h
